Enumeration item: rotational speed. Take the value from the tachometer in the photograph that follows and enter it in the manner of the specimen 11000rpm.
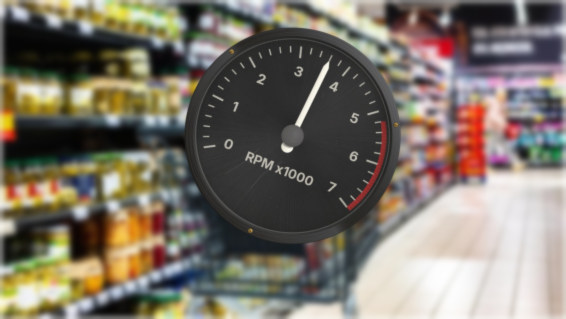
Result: 3600rpm
